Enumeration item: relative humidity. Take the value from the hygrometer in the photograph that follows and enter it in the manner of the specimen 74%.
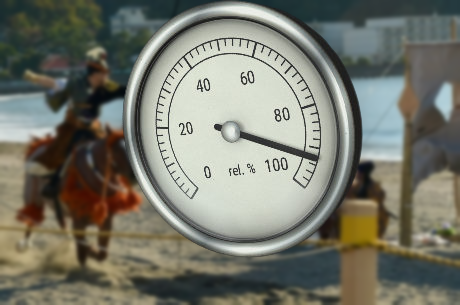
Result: 92%
